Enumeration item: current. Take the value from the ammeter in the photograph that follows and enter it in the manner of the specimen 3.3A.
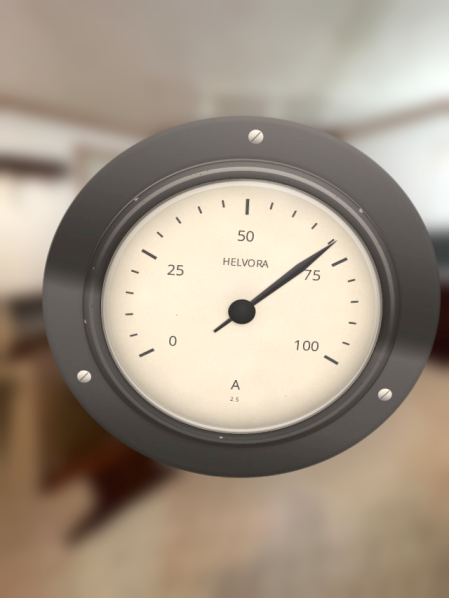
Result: 70A
